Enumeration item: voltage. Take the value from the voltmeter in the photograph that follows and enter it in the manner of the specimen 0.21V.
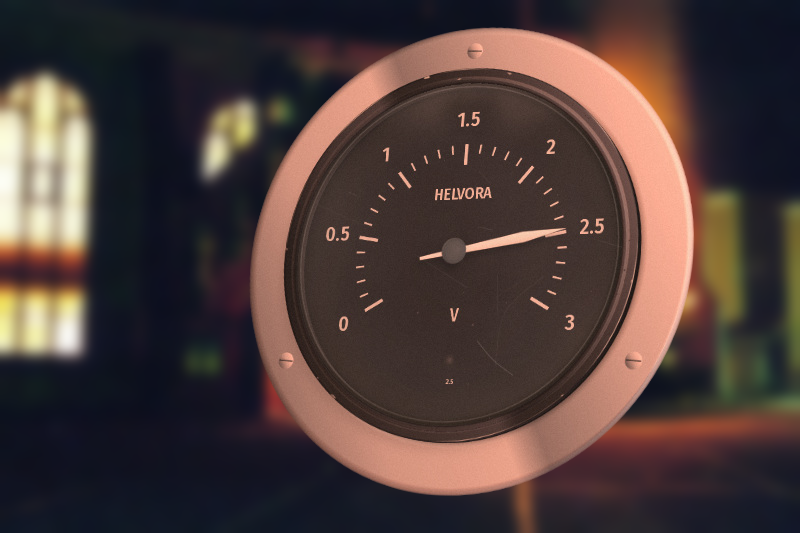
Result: 2.5V
